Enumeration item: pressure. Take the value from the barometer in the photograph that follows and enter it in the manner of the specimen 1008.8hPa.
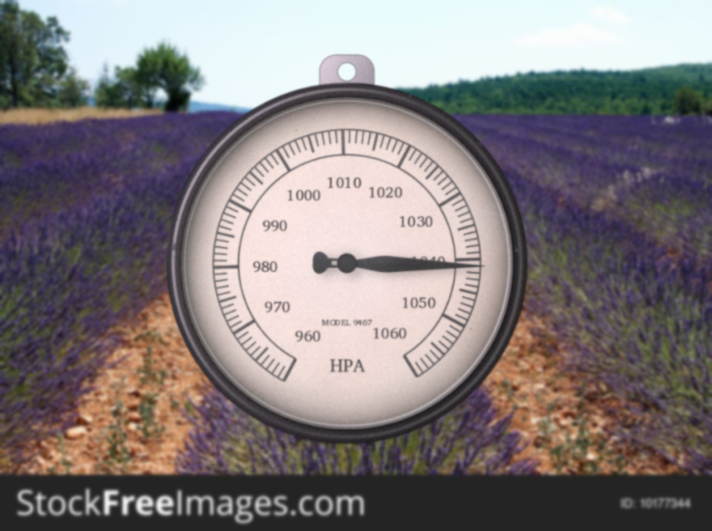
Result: 1041hPa
